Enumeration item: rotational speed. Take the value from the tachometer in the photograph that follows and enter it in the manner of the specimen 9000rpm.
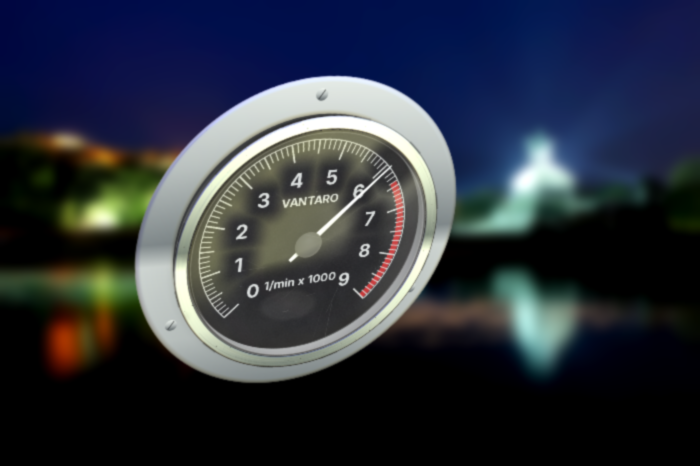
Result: 6000rpm
